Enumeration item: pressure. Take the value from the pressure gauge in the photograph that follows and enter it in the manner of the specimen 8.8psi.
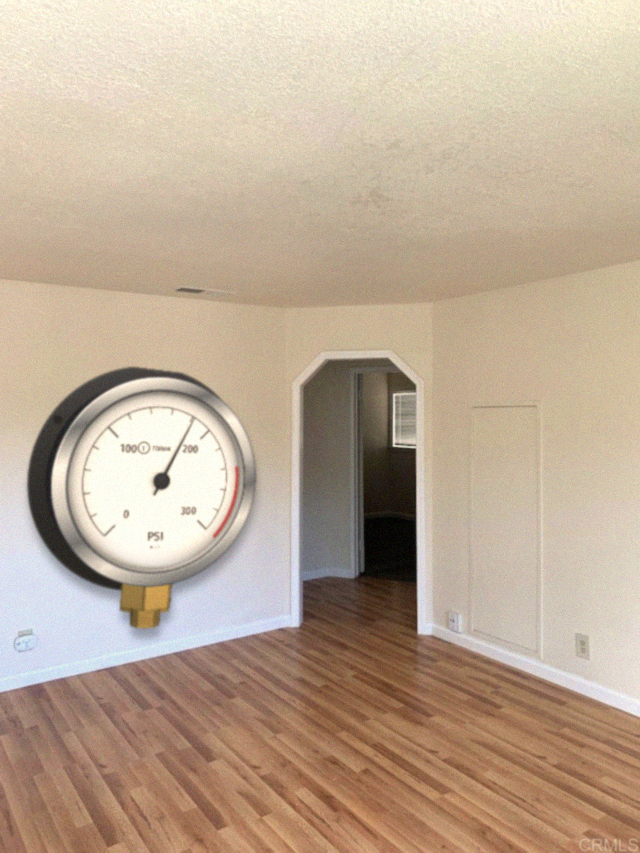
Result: 180psi
